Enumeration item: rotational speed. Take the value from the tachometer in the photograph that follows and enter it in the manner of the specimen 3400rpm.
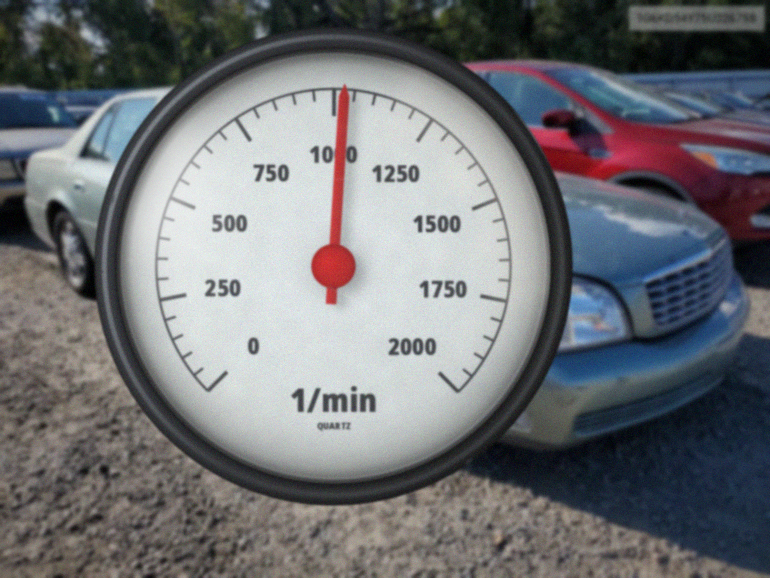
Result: 1025rpm
